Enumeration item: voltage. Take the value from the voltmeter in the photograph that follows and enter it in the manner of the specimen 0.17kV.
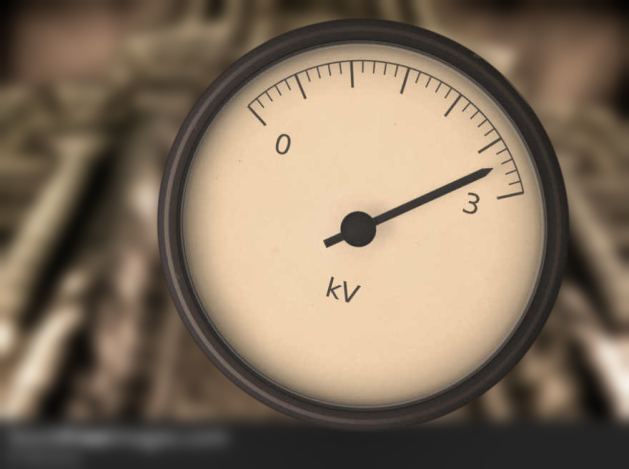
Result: 2.7kV
